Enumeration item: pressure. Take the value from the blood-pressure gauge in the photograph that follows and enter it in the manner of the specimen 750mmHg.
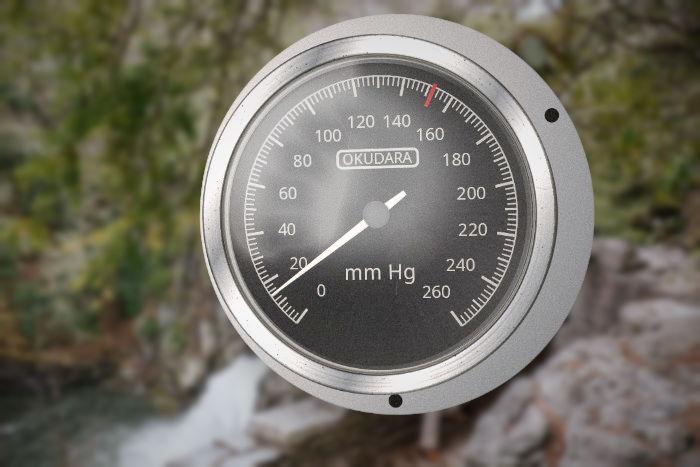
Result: 14mmHg
